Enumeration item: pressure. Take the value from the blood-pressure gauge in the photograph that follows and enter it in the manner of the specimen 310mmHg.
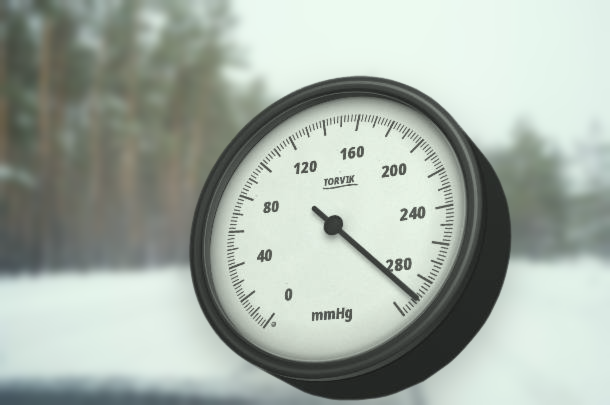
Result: 290mmHg
